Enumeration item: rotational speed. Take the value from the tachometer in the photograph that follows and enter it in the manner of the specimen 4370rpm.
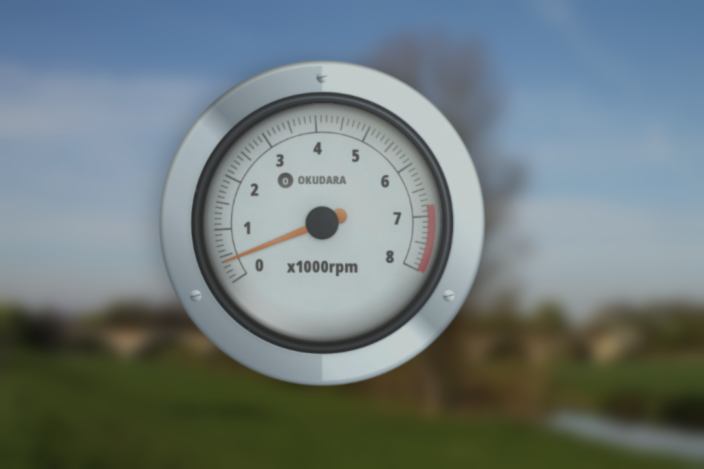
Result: 400rpm
